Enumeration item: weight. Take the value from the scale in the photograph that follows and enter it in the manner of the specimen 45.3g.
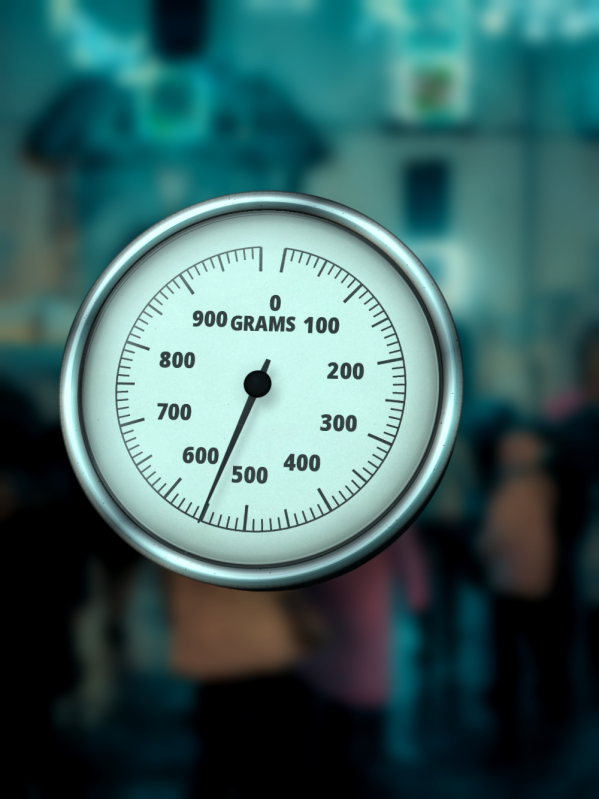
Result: 550g
